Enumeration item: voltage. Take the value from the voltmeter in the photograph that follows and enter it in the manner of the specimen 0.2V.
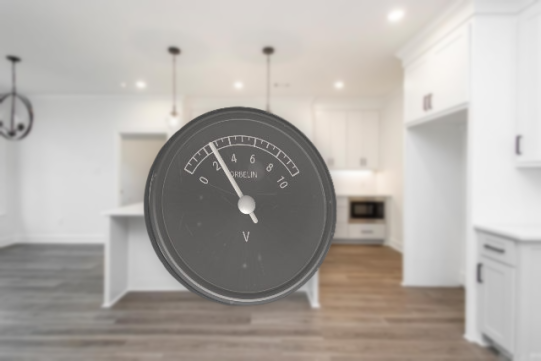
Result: 2.5V
